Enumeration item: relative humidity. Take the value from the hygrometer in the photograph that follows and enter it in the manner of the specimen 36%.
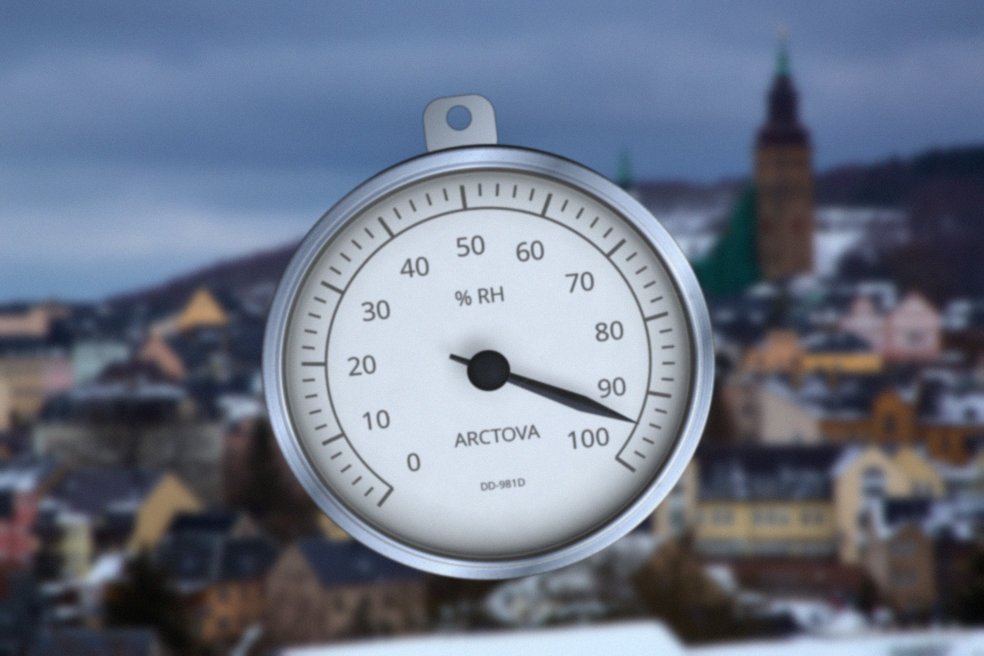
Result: 94%
